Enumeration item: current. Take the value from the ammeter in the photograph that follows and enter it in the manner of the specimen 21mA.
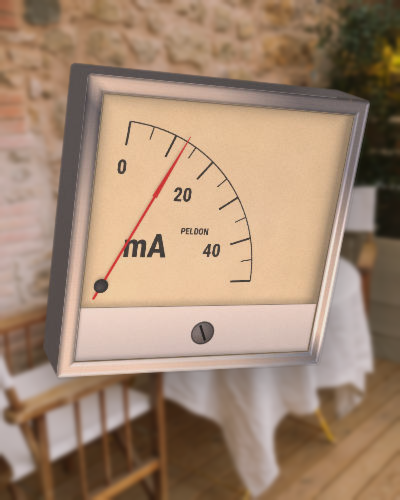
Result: 12.5mA
